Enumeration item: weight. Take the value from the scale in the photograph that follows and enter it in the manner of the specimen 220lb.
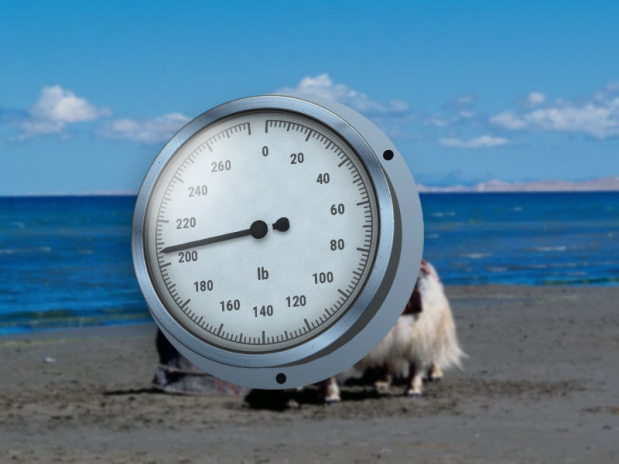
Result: 206lb
